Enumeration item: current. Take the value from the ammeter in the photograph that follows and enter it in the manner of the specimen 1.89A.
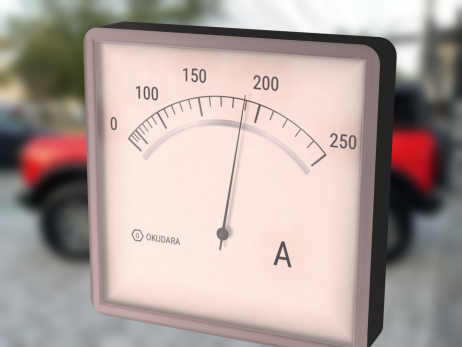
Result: 190A
